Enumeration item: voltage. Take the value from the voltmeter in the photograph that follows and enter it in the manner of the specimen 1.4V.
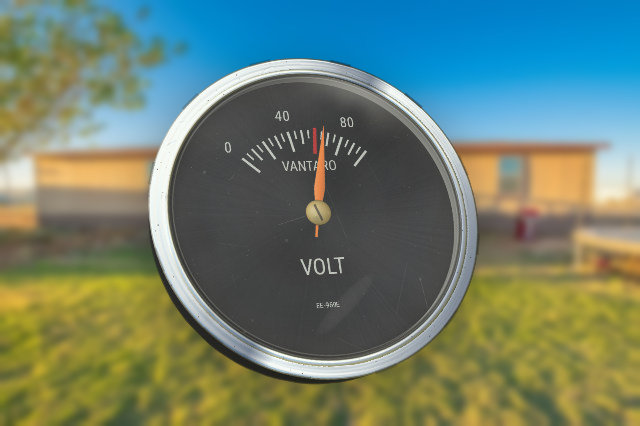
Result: 65V
